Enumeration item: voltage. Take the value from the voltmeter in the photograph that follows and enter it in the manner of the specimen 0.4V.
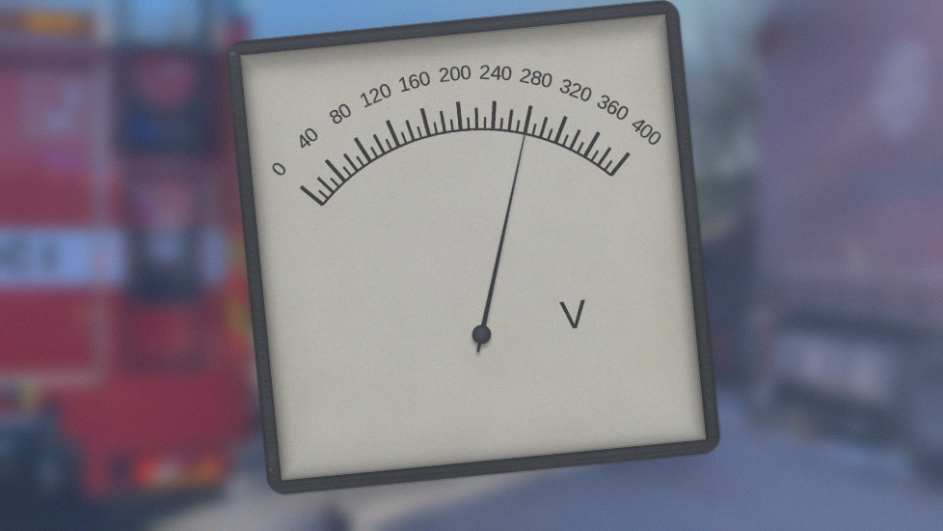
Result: 280V
